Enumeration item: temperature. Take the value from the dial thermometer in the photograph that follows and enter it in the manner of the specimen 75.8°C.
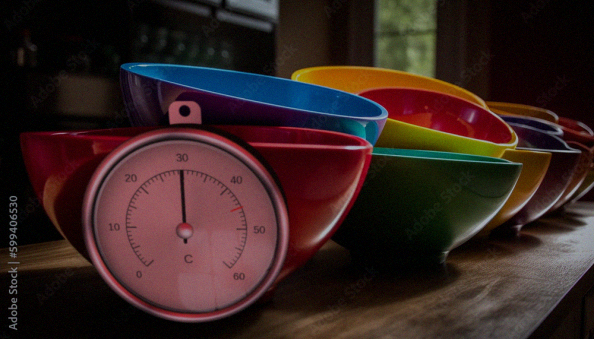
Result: 30°C
